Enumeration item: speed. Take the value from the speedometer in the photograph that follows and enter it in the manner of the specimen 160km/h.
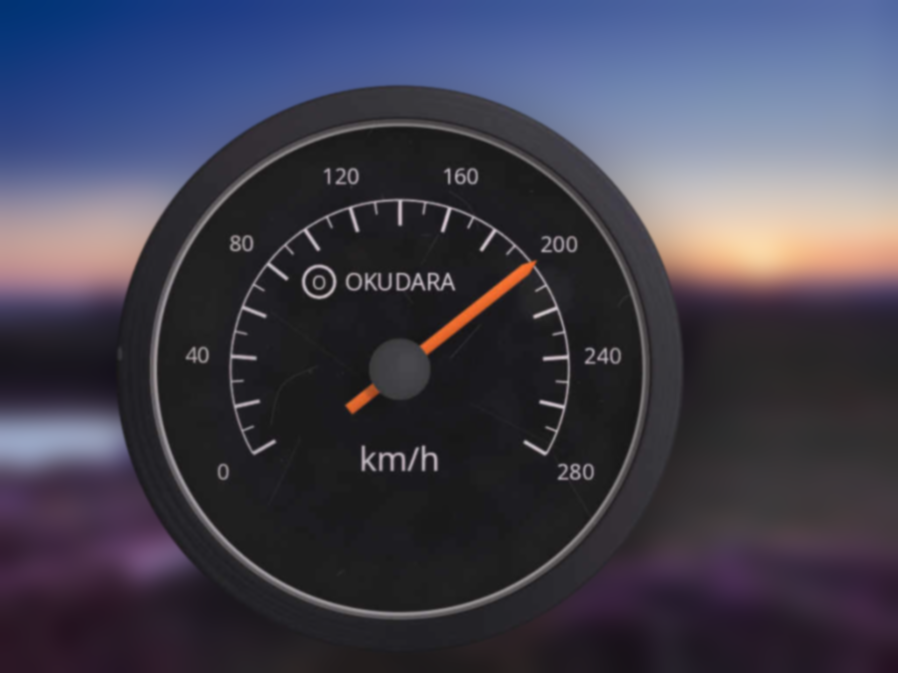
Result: 200km/h
